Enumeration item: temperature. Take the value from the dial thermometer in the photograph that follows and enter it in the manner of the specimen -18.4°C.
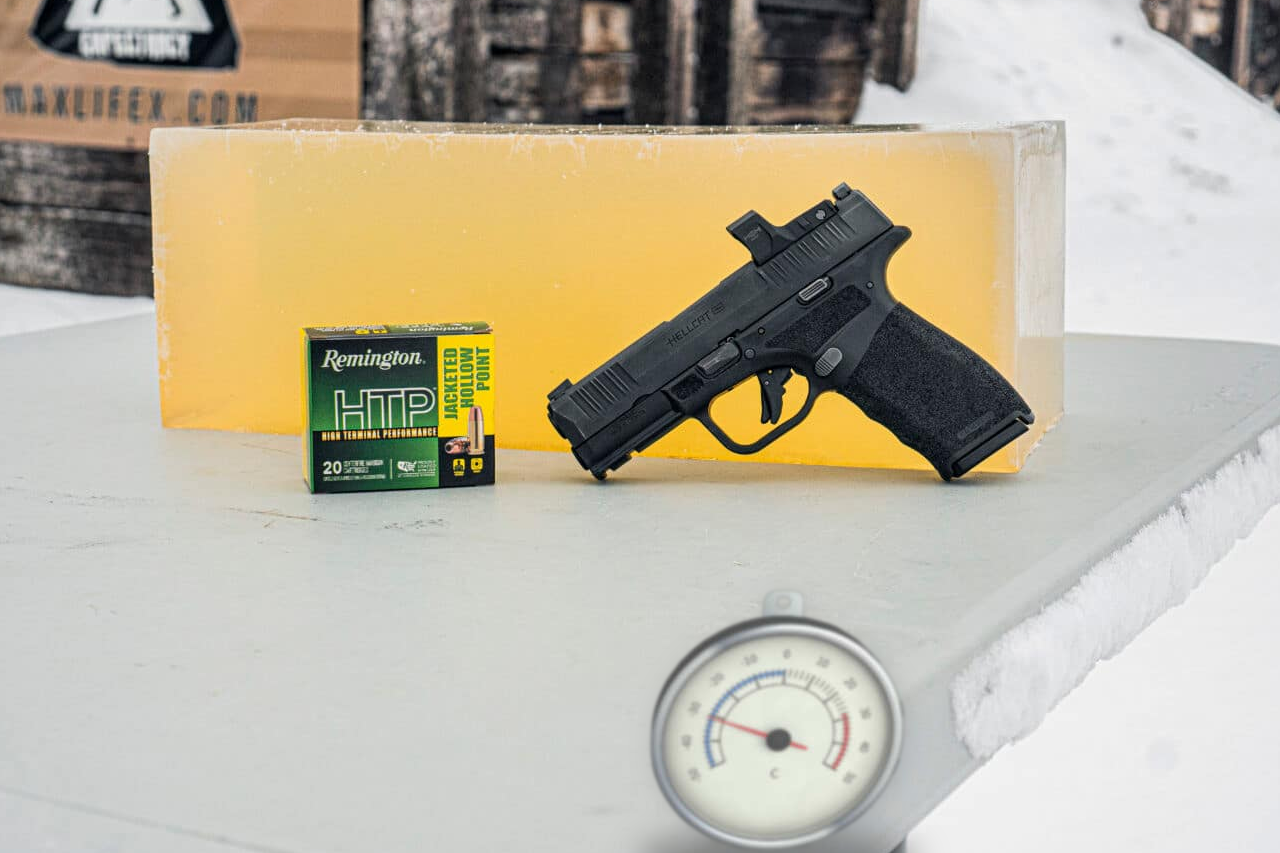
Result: -30°C
